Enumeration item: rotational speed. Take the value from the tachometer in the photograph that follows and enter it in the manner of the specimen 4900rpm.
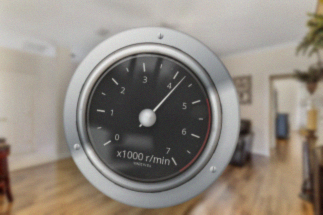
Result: 4250rpm
